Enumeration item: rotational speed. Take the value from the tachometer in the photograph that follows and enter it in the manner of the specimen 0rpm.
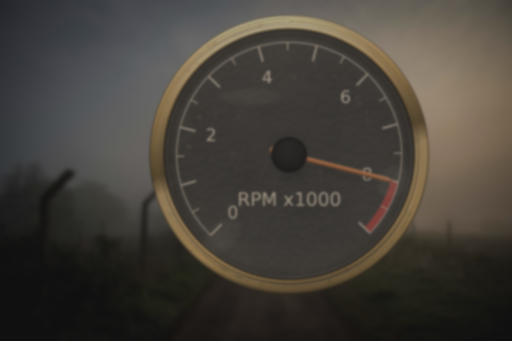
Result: 8000rpm
